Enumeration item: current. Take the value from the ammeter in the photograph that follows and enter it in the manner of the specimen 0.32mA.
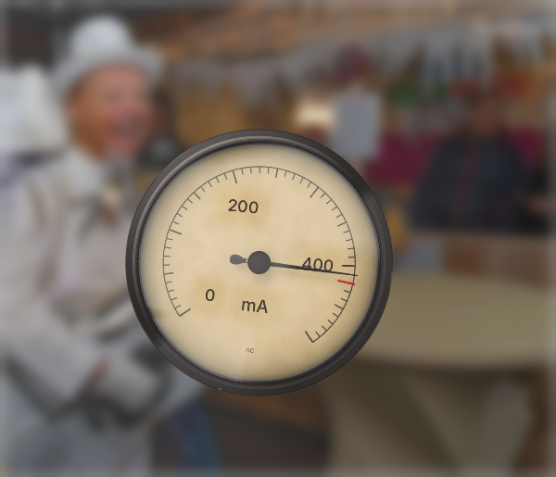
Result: 410mA
